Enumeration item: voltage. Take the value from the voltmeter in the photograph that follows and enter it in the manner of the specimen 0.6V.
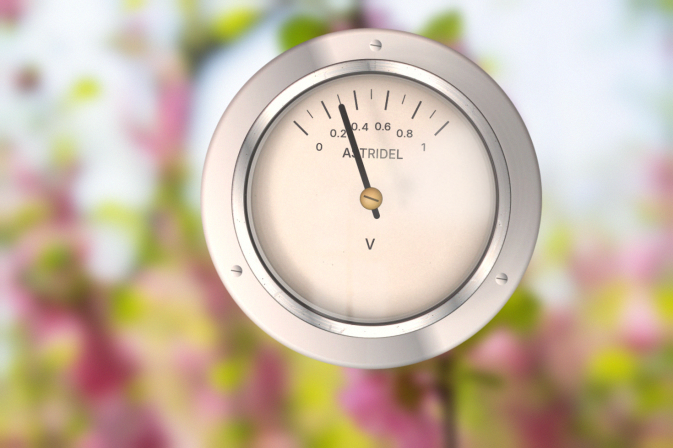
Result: 0.3V
